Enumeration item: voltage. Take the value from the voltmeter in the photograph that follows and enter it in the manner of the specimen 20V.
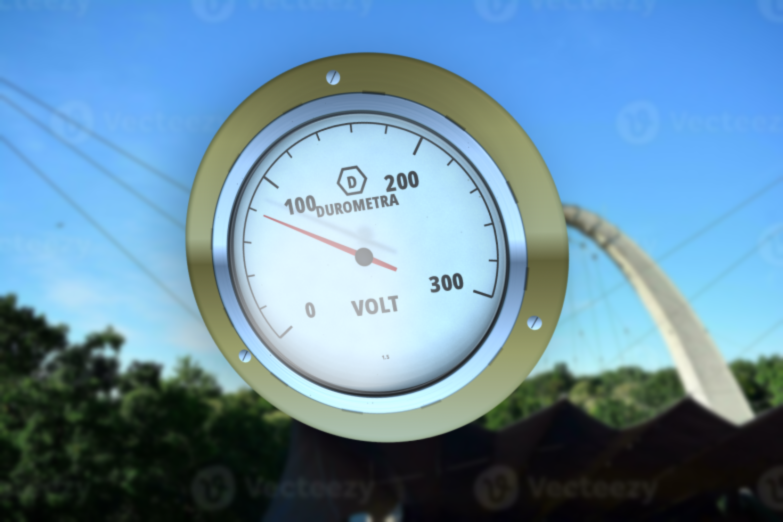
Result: 80V
